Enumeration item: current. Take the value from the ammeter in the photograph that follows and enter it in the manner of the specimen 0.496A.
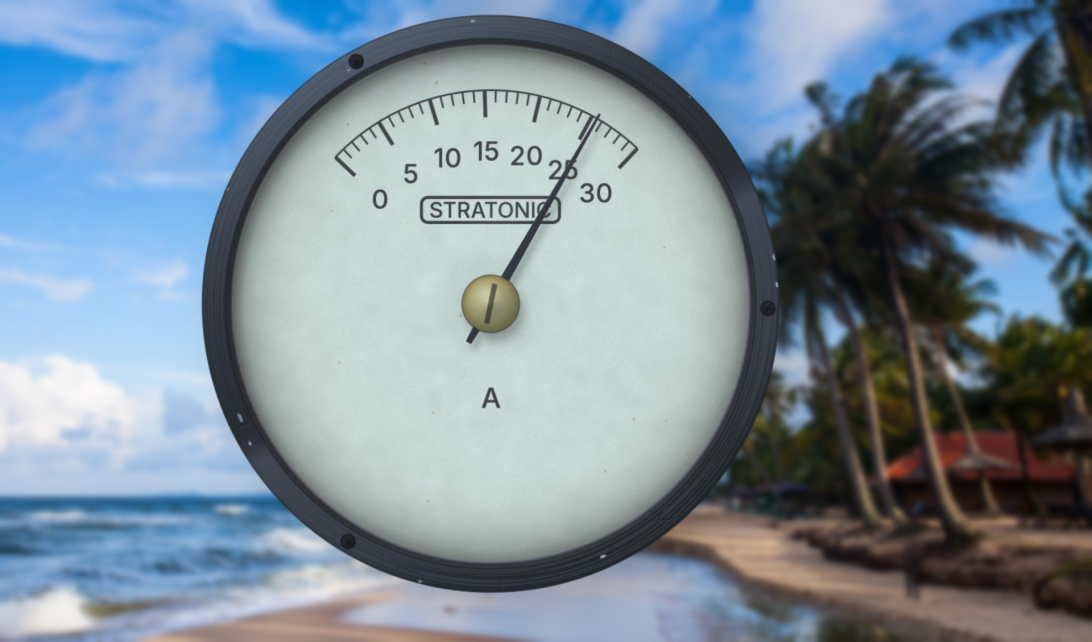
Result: 25.5A
